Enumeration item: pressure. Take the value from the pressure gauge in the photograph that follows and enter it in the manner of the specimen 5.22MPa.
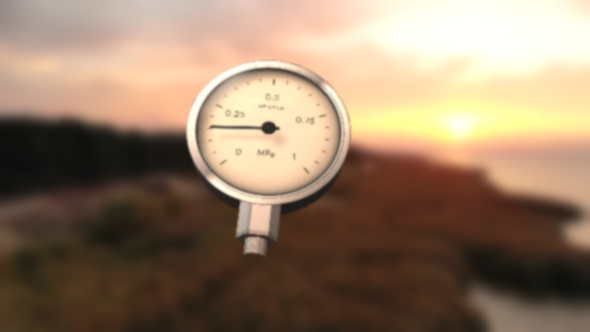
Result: 0.15MPa
